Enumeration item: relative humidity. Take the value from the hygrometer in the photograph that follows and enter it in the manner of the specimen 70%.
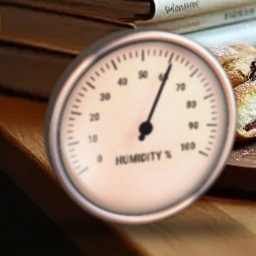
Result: 60%
